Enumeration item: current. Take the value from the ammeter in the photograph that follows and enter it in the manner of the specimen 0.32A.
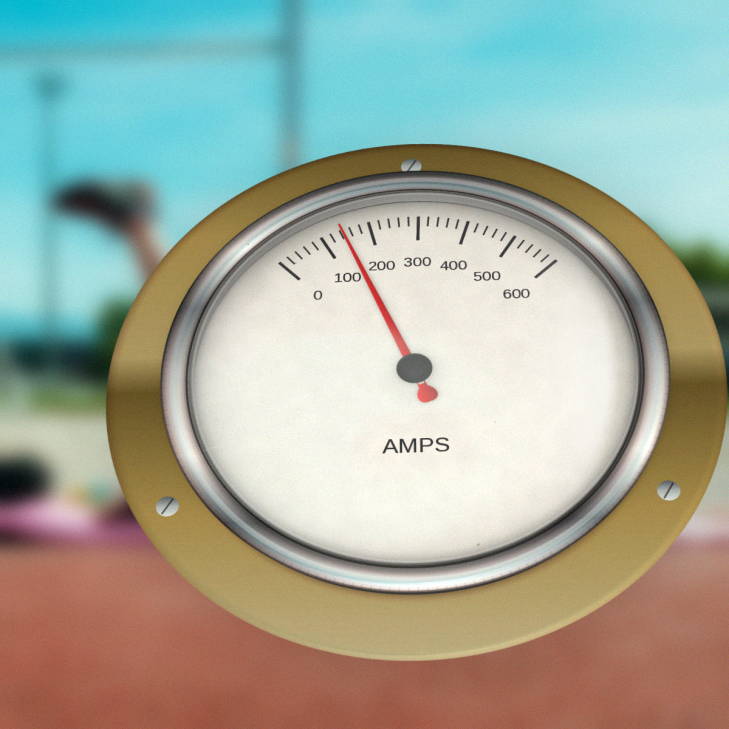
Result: 140A
